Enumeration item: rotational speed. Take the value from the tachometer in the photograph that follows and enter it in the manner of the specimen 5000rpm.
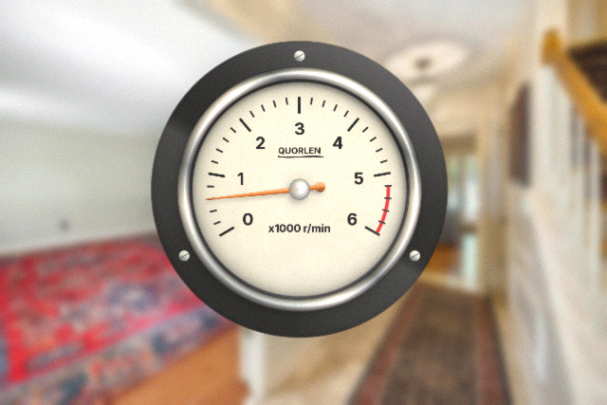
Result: 600rpm
